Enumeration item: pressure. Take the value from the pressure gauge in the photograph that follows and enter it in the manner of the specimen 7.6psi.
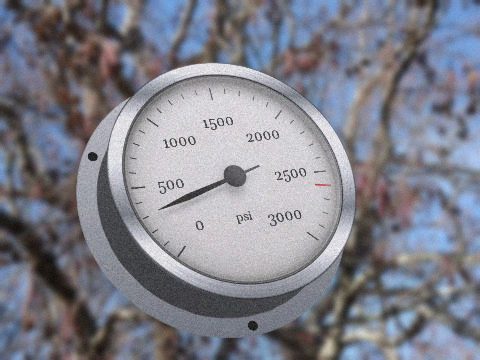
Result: 300psi
